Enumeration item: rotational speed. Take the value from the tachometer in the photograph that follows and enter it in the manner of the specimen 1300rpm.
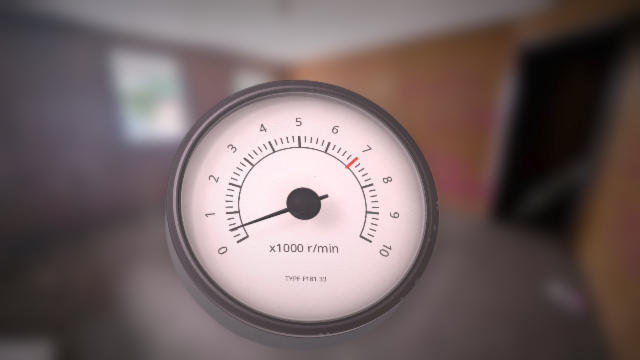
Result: 400rpm
